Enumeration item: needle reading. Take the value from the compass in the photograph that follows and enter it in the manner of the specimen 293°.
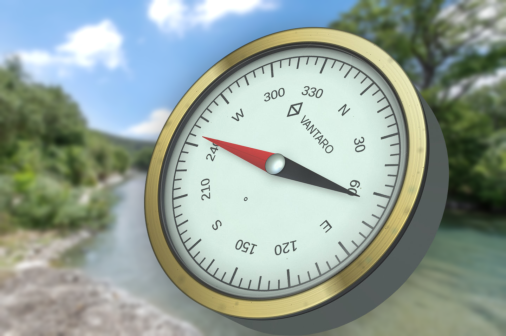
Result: 245°
